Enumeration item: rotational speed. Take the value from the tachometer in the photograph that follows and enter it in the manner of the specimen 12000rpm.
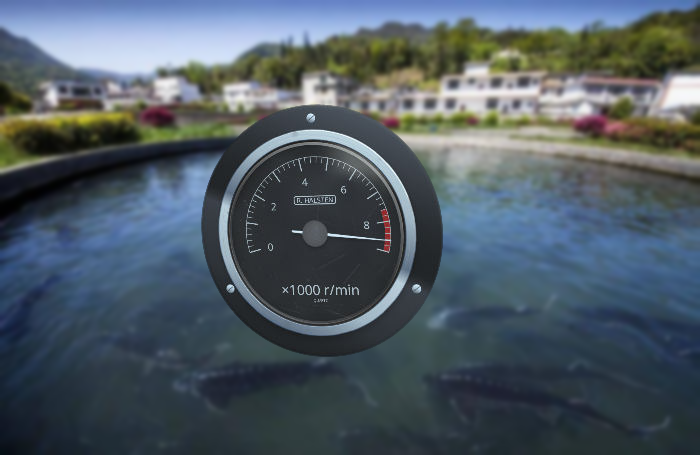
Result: 8600rpm
